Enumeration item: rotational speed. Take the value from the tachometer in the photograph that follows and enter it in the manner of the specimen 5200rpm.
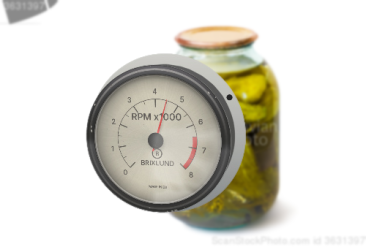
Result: 4500rpm
